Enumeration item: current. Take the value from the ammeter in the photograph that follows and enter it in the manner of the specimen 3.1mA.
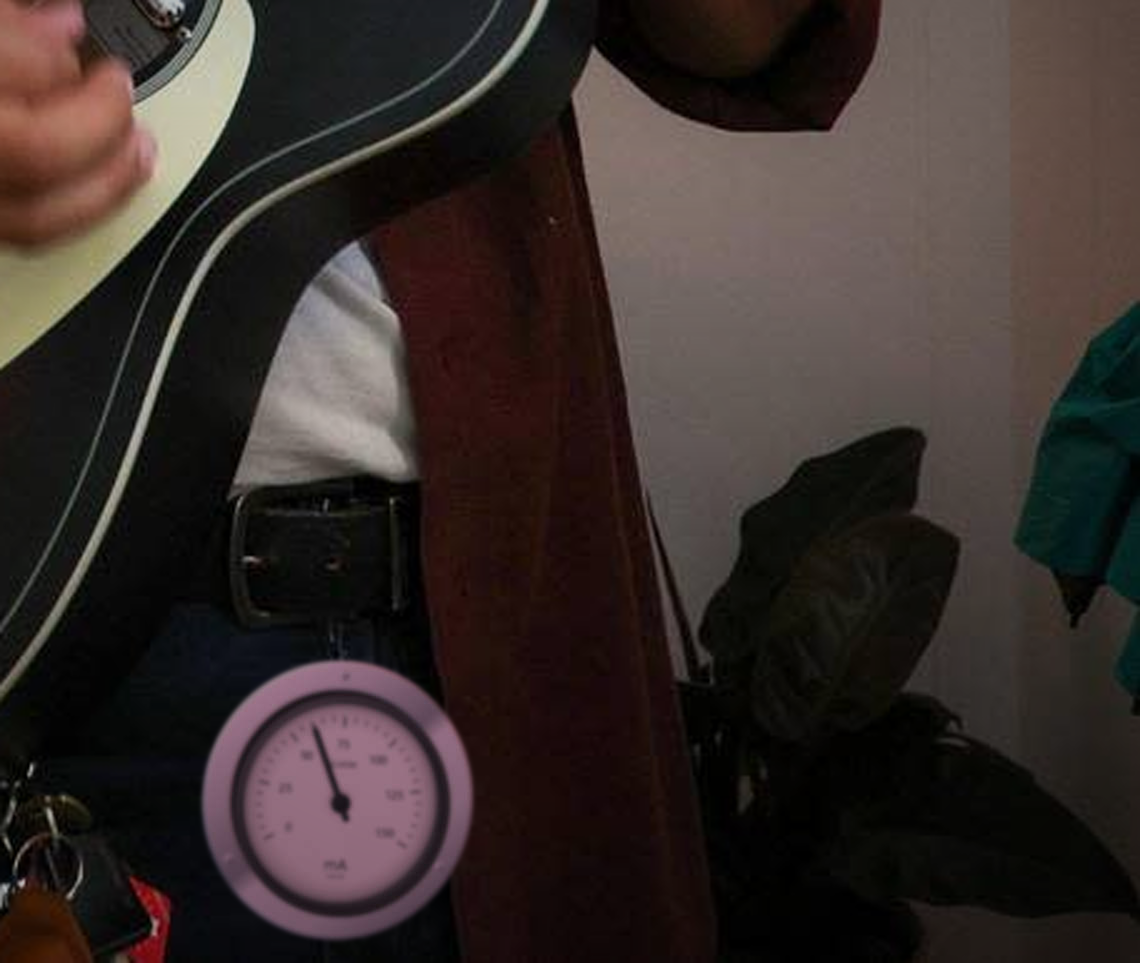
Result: 60mA
